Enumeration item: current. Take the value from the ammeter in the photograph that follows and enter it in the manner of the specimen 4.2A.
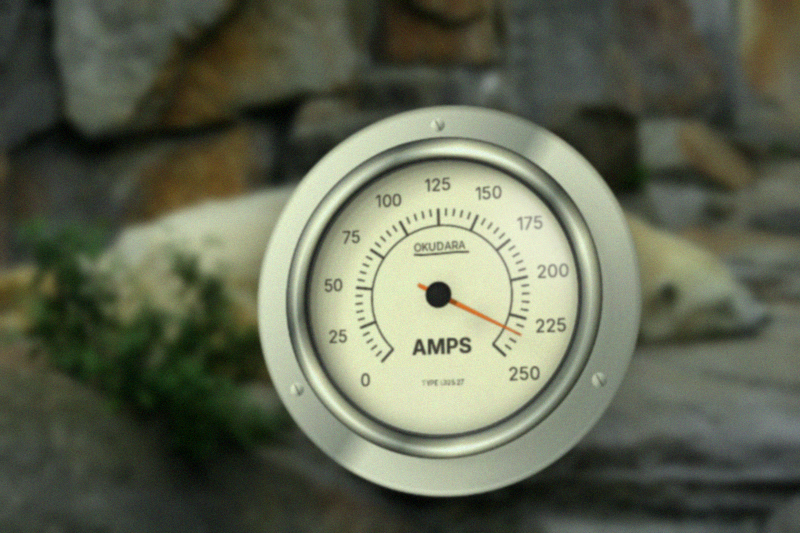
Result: 235A
